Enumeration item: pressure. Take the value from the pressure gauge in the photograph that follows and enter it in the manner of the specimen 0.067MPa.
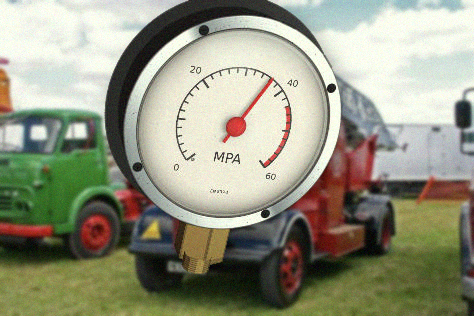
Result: 36MPa
